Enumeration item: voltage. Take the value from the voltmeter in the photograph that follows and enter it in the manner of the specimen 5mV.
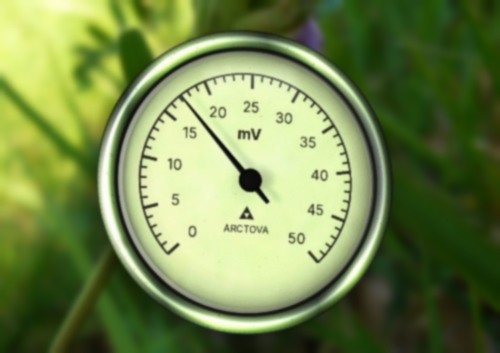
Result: 17mV
